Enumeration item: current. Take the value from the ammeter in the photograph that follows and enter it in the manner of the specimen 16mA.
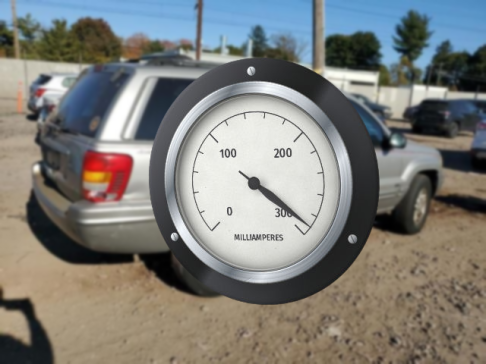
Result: 290mA
